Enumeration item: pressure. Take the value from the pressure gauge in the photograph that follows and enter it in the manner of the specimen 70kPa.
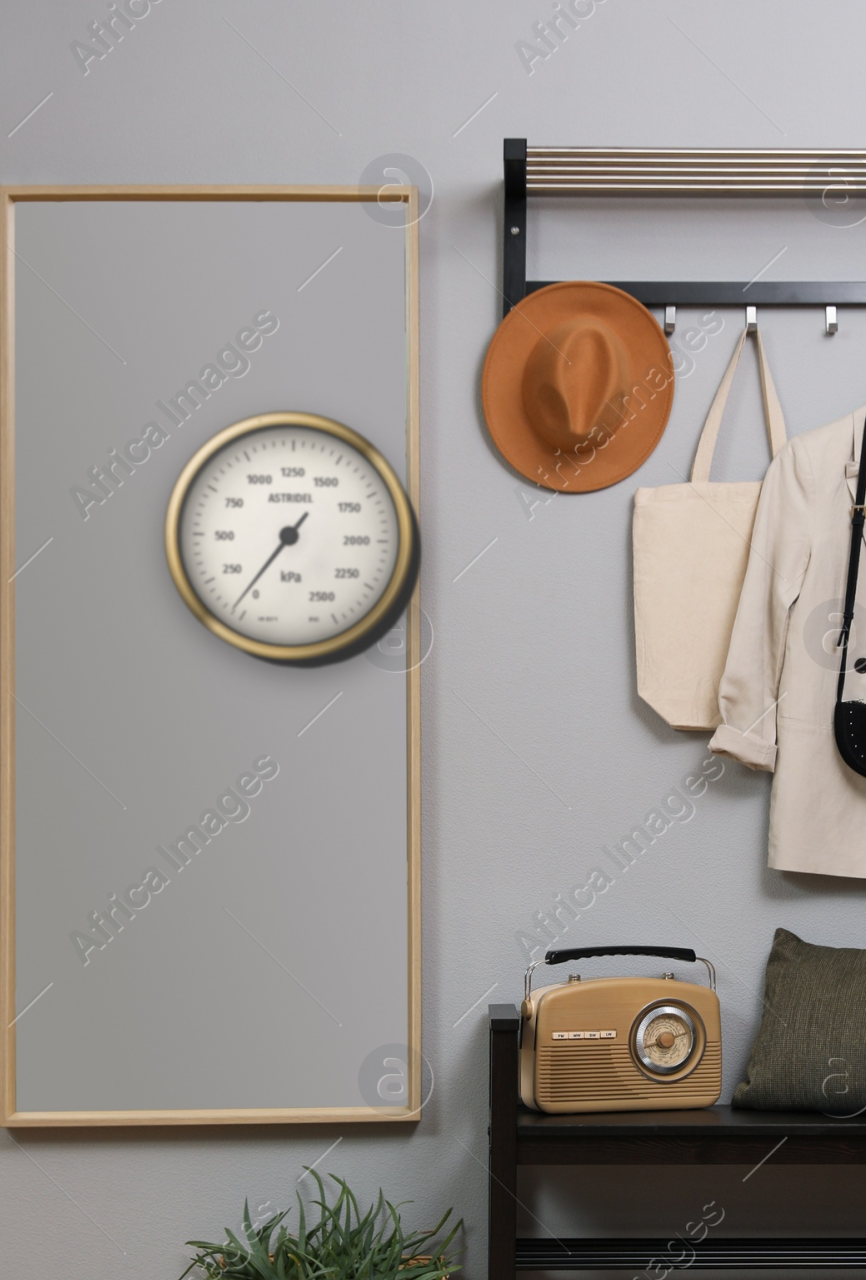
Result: 50kPa
